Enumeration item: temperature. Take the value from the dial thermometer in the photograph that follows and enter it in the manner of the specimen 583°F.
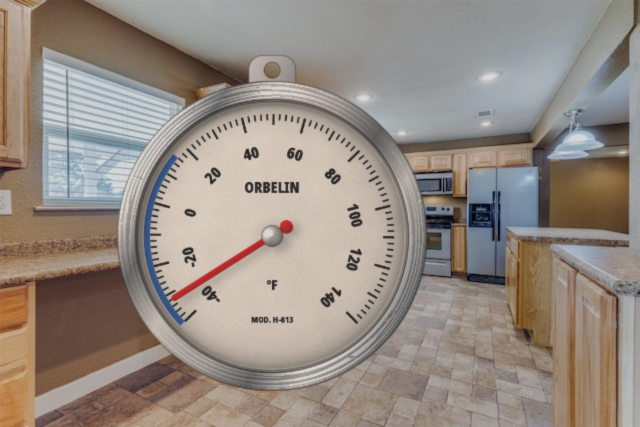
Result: -32°F
